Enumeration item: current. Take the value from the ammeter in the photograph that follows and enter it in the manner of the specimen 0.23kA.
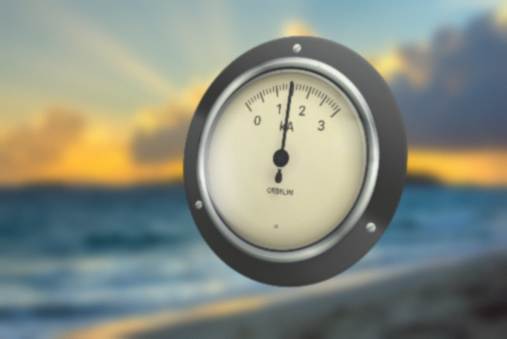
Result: 1.5kA
